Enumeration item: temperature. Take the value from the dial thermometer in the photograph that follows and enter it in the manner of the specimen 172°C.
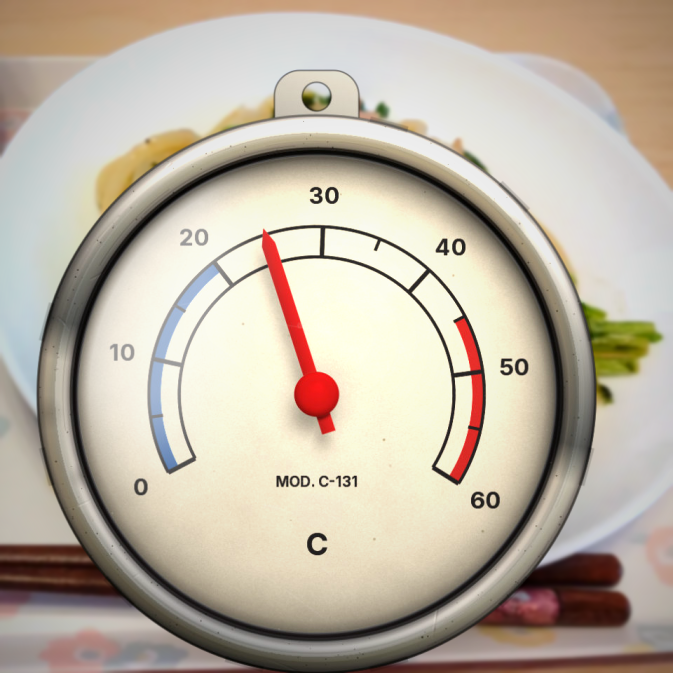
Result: 25°C
